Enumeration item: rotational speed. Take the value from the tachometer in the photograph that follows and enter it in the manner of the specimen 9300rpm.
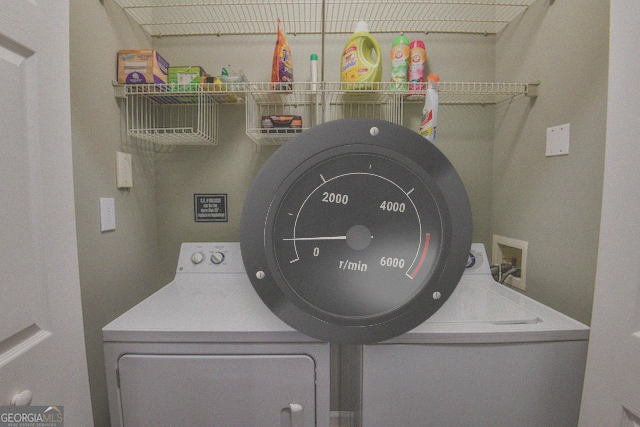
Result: 500rpm
